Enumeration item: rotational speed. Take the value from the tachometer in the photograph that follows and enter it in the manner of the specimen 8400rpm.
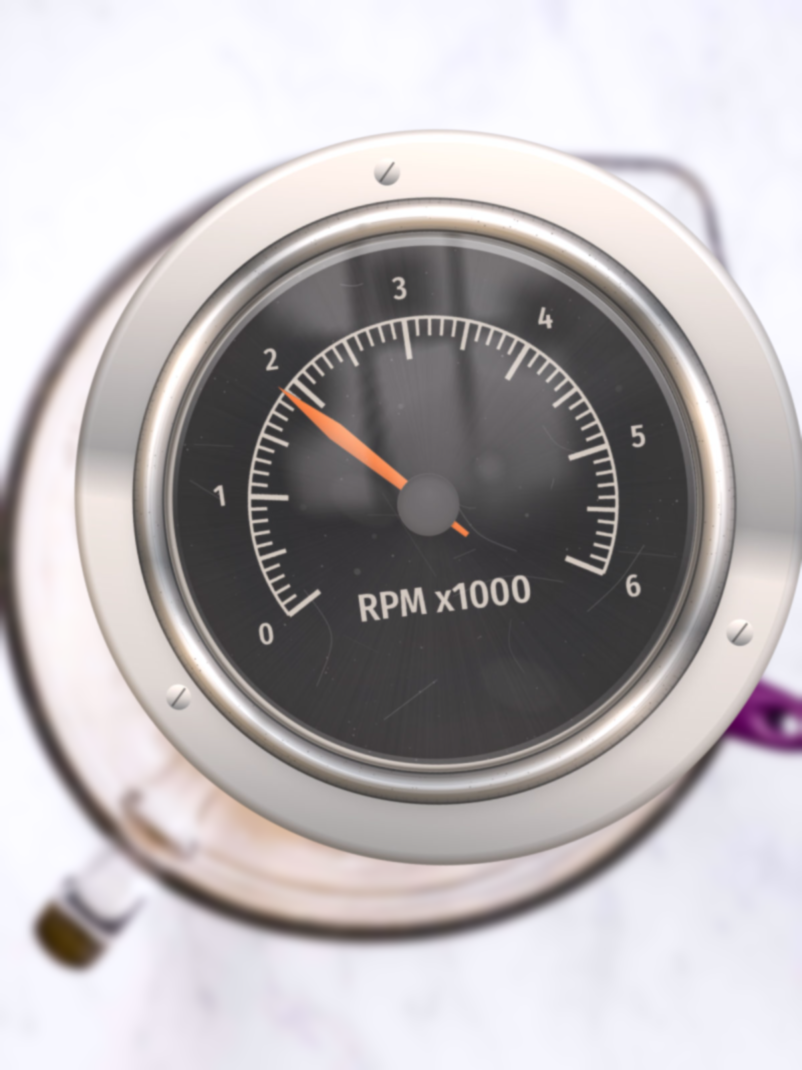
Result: 1900rpm
